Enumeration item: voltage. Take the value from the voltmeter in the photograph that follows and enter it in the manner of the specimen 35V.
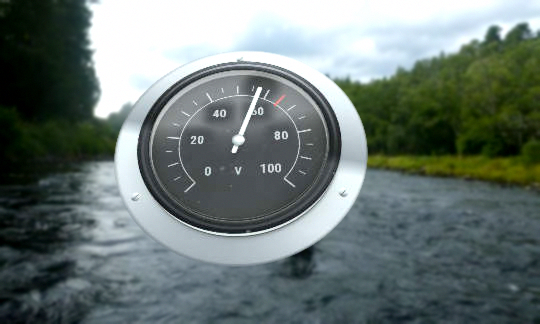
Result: 57.5V
